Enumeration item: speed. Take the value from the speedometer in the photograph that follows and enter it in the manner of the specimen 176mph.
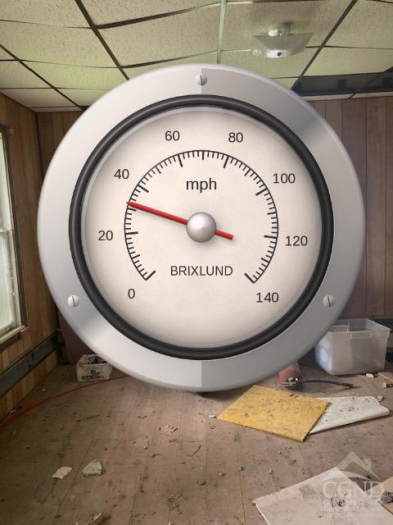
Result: 32mph
